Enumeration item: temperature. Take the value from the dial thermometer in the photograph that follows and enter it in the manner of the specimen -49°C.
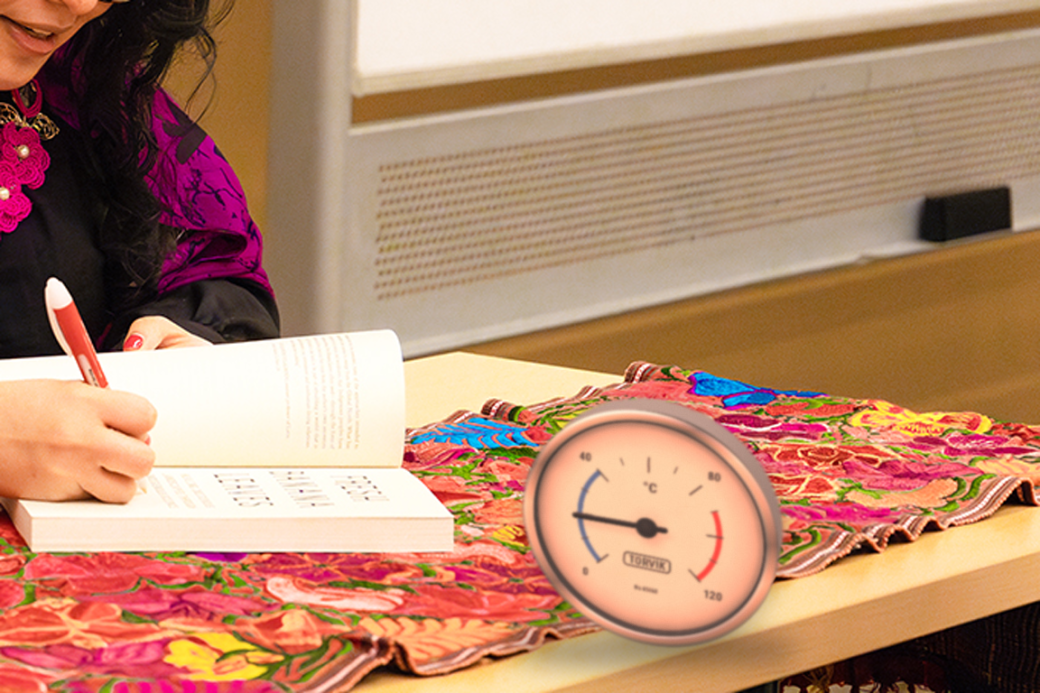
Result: 20°C
